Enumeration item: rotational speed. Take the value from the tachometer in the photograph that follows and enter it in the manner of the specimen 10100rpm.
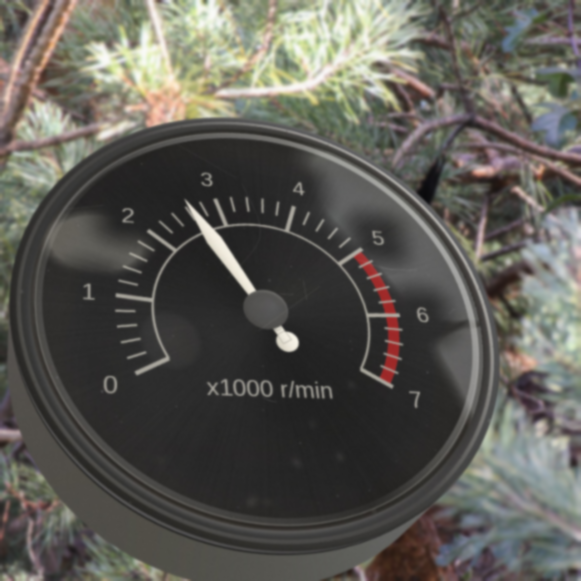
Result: 2600rpm
